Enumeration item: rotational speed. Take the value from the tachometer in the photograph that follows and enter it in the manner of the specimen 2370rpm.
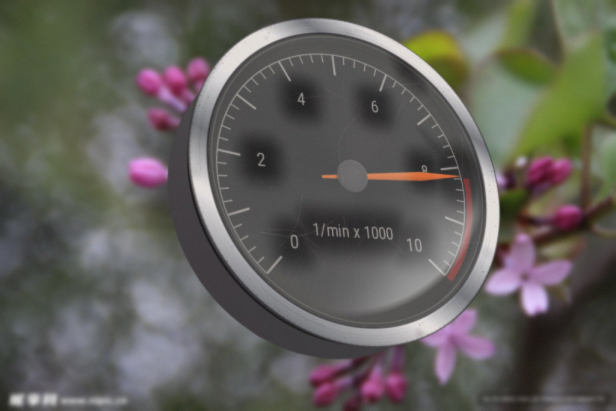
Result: 8200rpm
